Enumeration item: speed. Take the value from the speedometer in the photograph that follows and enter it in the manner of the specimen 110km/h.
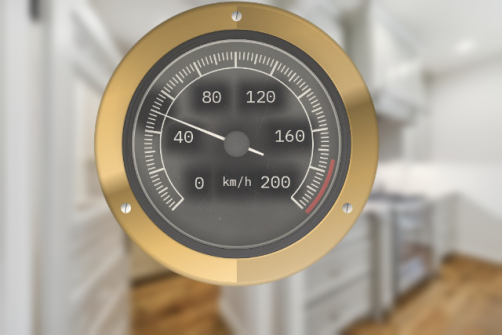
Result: 50km/h
